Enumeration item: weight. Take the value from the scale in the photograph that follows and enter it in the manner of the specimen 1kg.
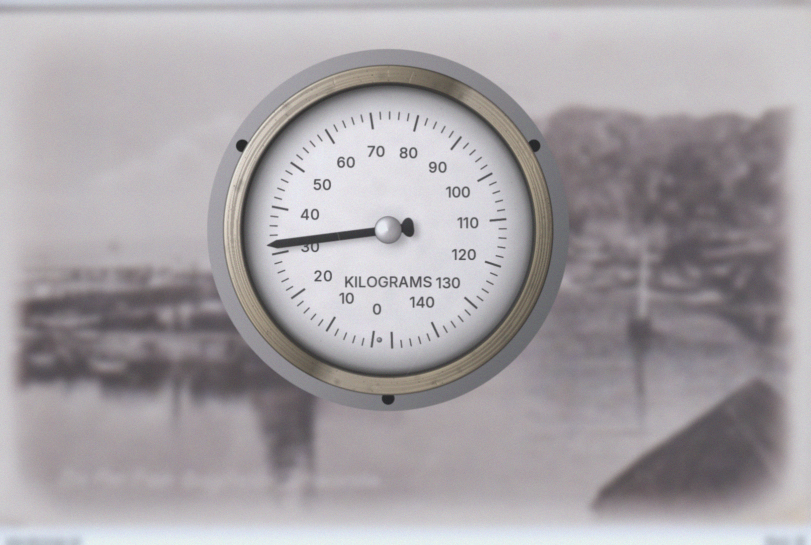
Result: 32kg
